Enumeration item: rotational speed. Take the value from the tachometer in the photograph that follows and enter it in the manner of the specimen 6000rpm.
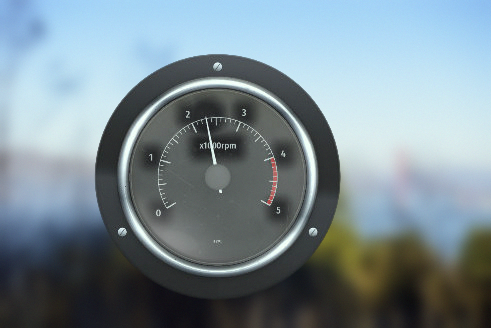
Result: 2300rpm
